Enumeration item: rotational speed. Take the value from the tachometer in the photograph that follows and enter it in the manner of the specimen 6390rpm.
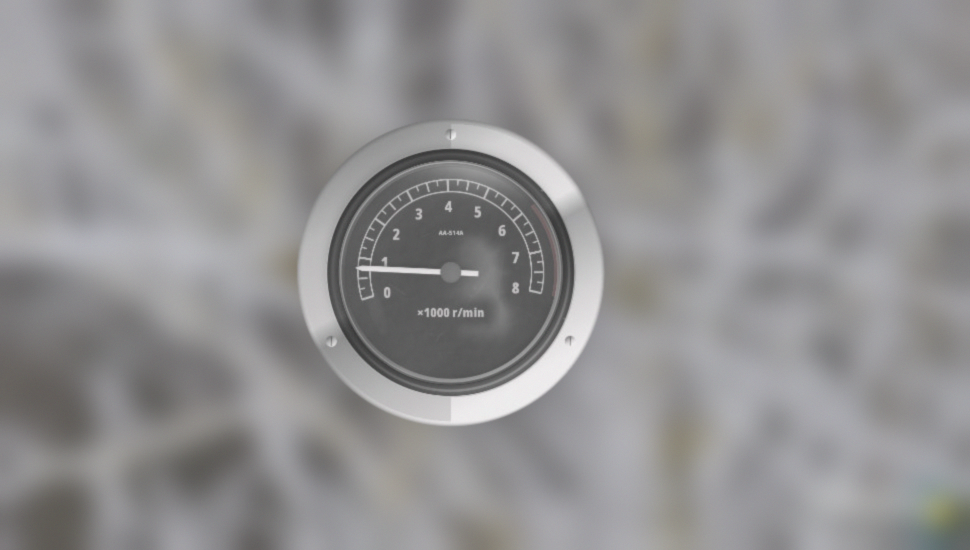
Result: 750rpm
